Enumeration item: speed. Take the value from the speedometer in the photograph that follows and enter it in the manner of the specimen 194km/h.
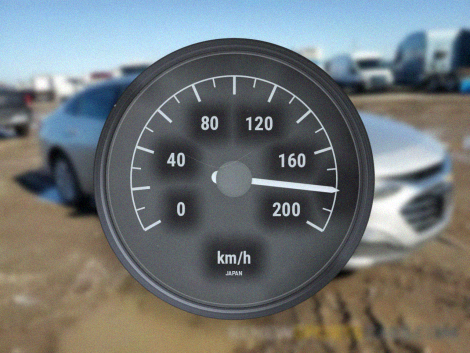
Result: 180km/h
